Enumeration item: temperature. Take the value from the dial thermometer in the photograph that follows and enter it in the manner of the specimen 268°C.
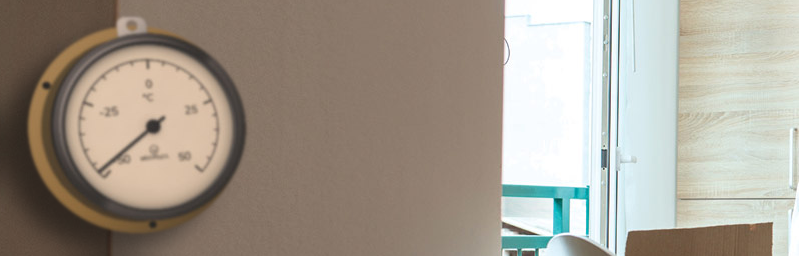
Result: -47.5°C
